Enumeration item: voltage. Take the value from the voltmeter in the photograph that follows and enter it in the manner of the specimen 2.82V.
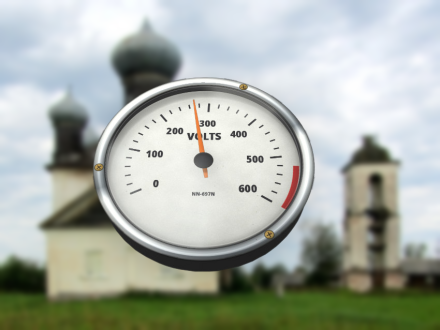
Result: 270V
